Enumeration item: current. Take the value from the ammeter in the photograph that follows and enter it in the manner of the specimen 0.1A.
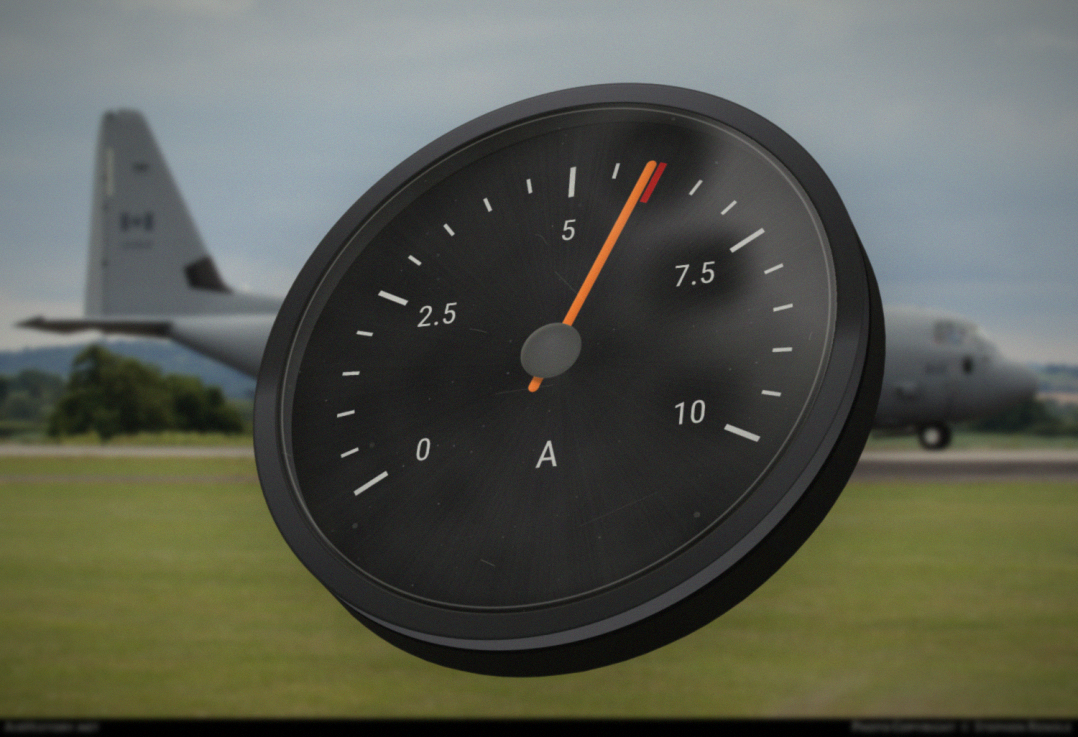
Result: 6A
